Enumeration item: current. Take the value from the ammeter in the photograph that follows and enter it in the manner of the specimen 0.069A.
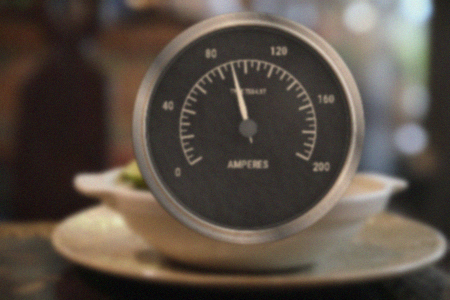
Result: 90A
